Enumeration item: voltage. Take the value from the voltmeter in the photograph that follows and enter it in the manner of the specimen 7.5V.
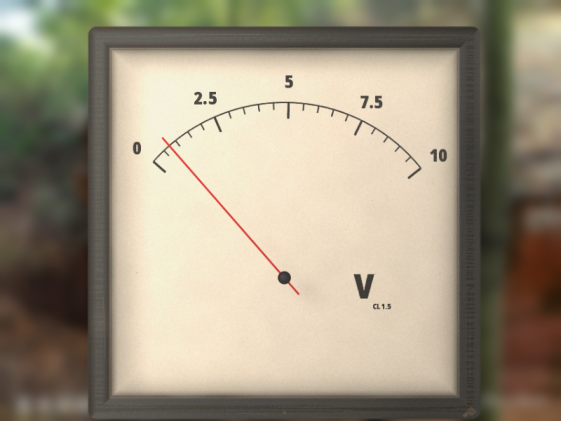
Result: 0.75V
